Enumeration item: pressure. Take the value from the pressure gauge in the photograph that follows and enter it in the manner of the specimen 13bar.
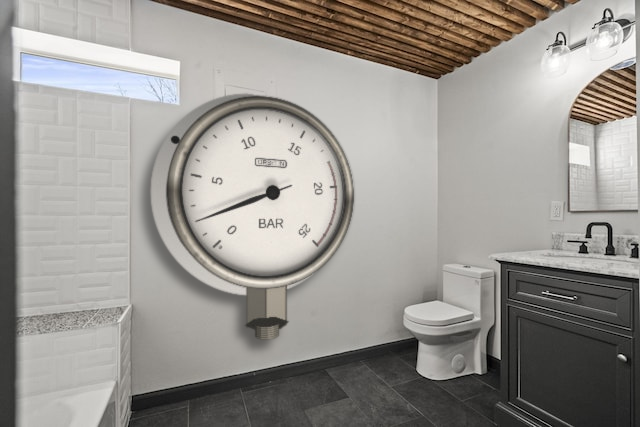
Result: 2bar
